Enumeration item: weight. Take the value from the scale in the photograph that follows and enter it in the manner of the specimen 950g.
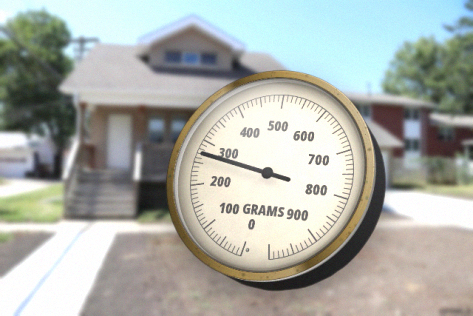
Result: 270g
